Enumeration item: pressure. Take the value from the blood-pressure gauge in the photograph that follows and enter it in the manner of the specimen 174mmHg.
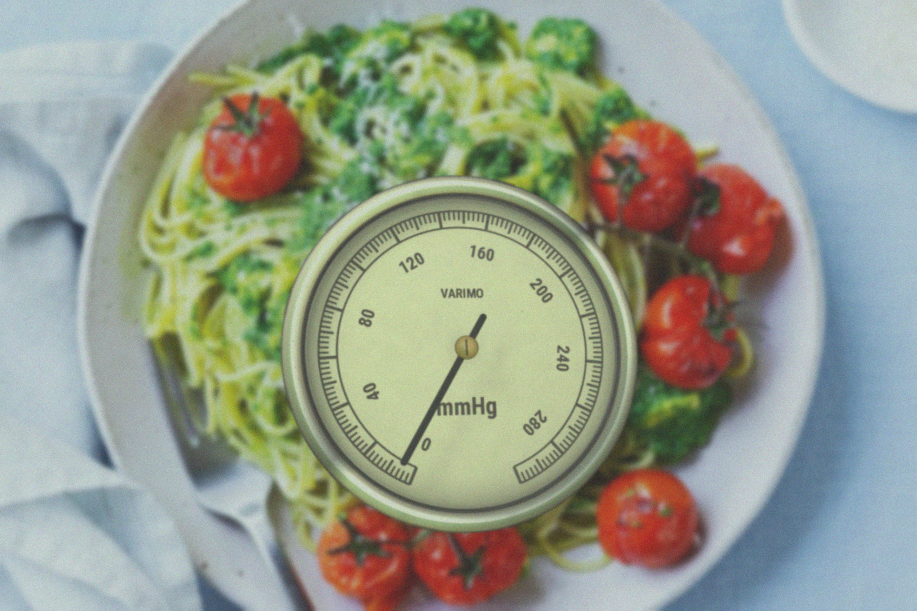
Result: 6mmHg
